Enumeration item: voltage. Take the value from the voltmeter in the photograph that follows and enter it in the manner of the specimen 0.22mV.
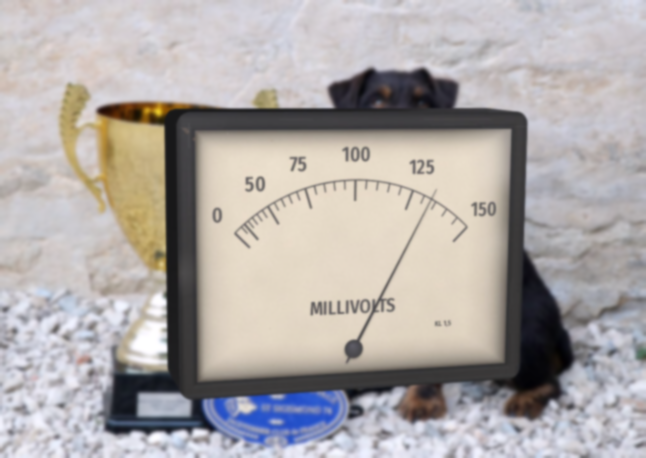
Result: 132.5mV
